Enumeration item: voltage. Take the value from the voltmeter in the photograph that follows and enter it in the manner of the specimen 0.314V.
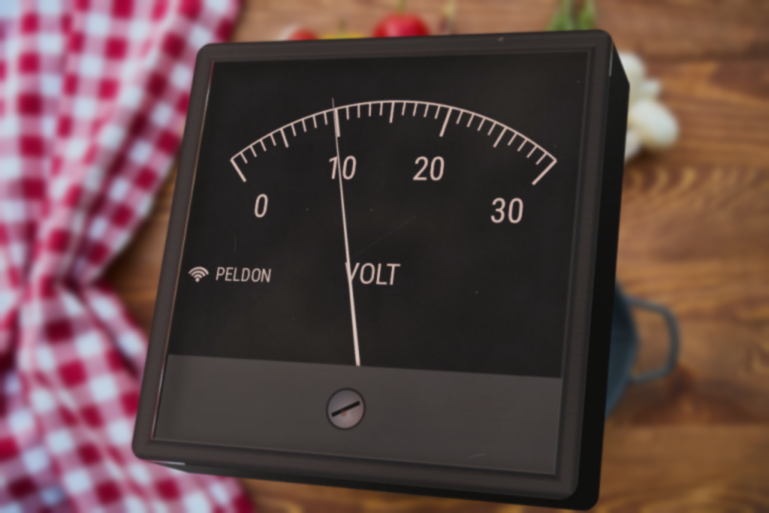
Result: 10V
